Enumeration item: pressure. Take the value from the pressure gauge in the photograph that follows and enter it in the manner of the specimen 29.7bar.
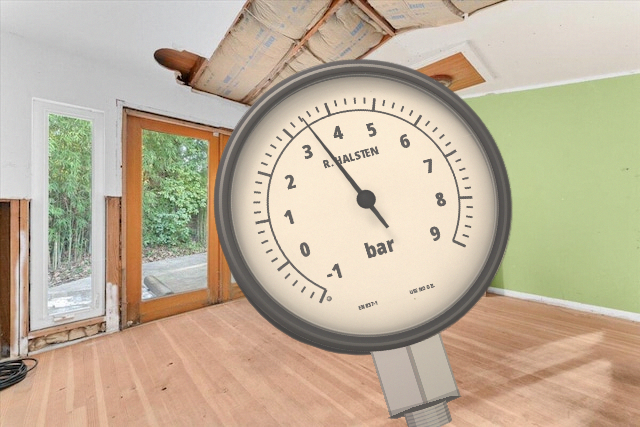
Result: 3.4bar
